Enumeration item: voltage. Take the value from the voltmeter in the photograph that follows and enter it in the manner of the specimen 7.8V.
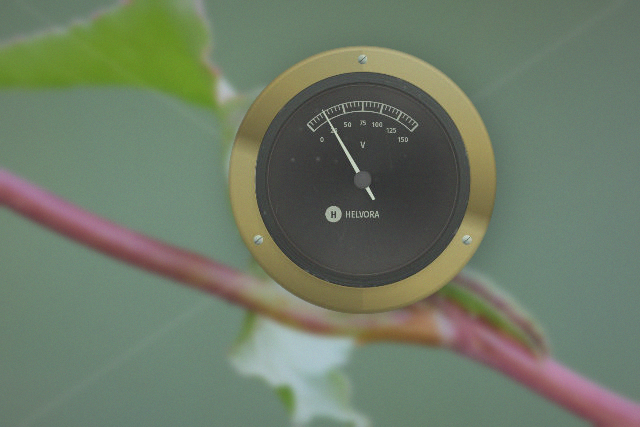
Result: 25V
